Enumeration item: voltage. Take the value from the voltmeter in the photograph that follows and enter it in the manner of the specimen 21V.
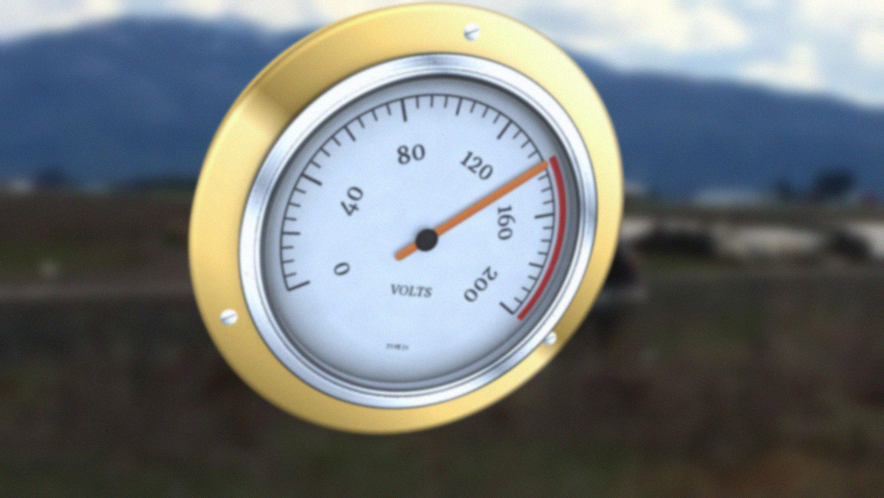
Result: 140V
